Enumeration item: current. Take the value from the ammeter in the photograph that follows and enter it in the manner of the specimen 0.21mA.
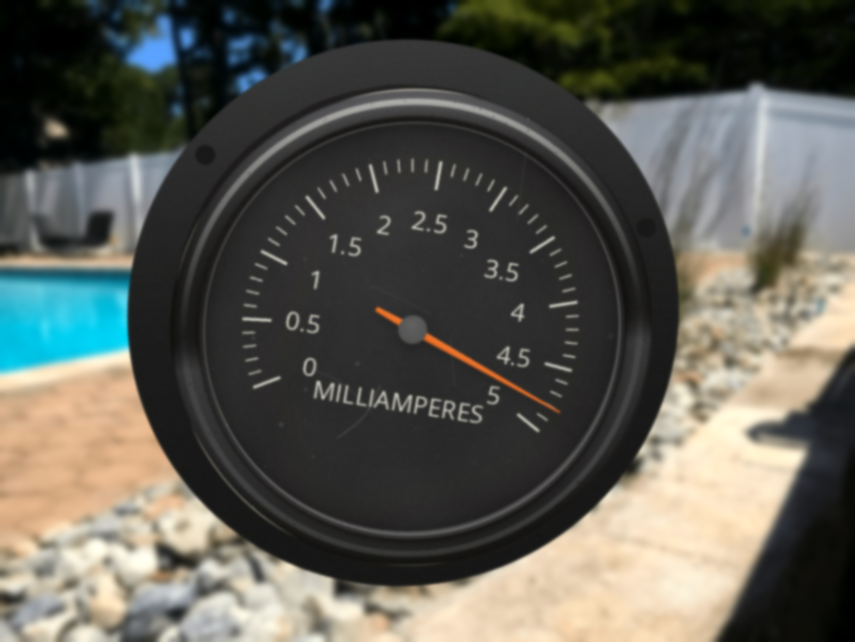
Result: 4.8mA
